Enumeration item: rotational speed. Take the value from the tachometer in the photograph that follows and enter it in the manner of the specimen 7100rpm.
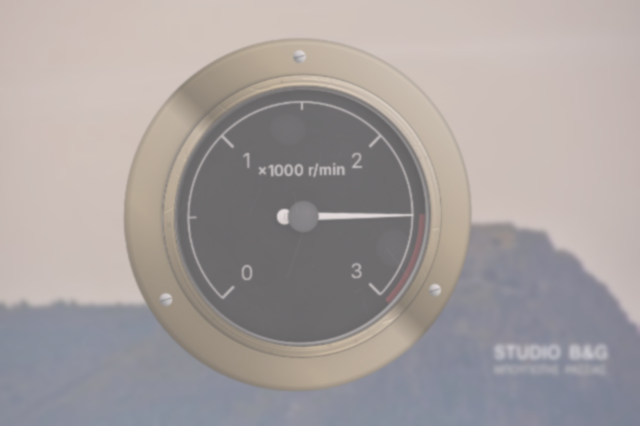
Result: 2500rpm
